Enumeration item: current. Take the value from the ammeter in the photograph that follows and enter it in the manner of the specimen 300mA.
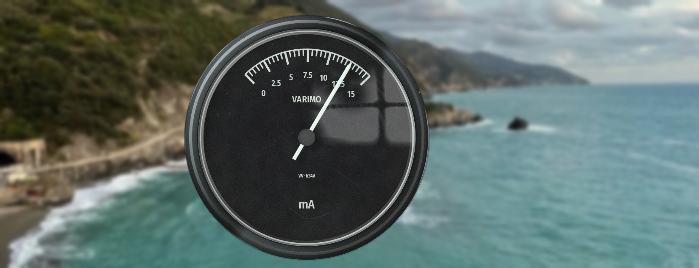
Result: 12.5mA
